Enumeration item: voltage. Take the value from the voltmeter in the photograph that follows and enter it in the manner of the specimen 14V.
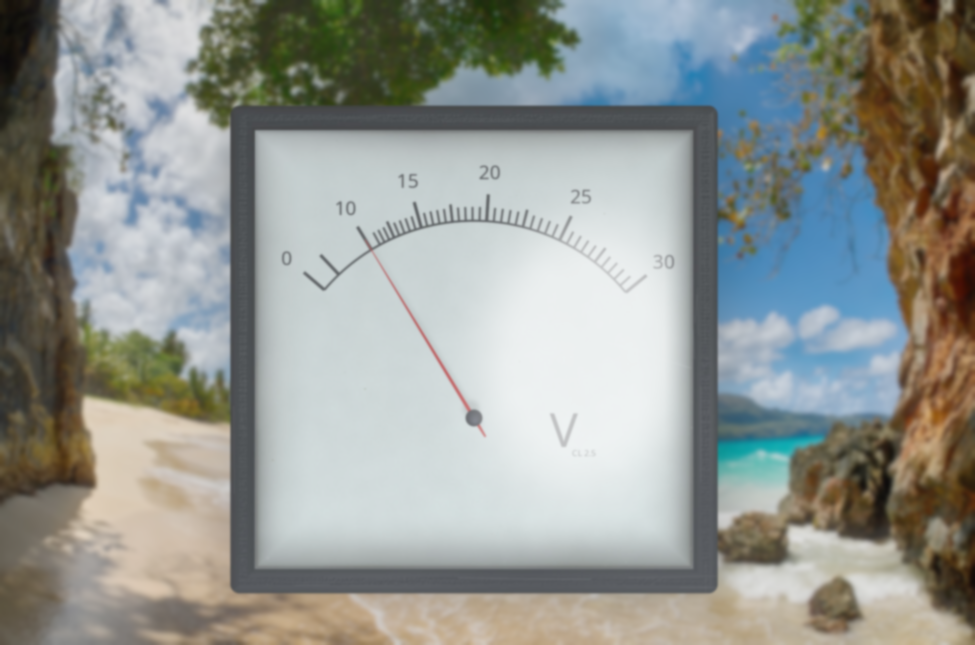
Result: 10V
